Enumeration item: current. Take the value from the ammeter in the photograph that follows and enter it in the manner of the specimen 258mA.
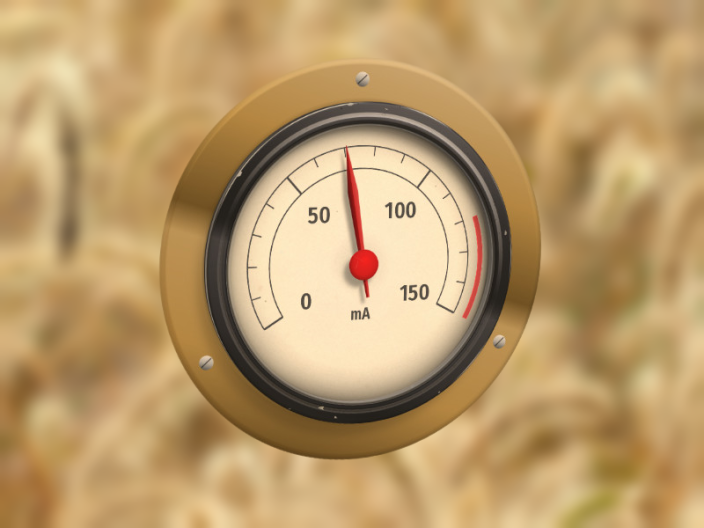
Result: 70mA
